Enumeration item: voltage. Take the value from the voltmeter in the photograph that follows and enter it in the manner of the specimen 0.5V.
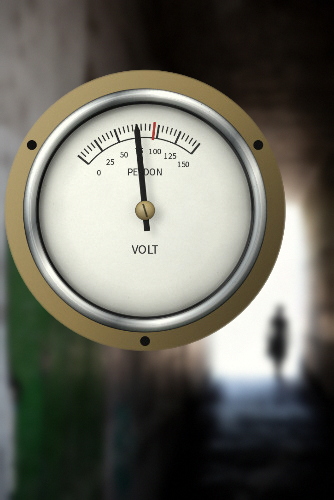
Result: 75V
